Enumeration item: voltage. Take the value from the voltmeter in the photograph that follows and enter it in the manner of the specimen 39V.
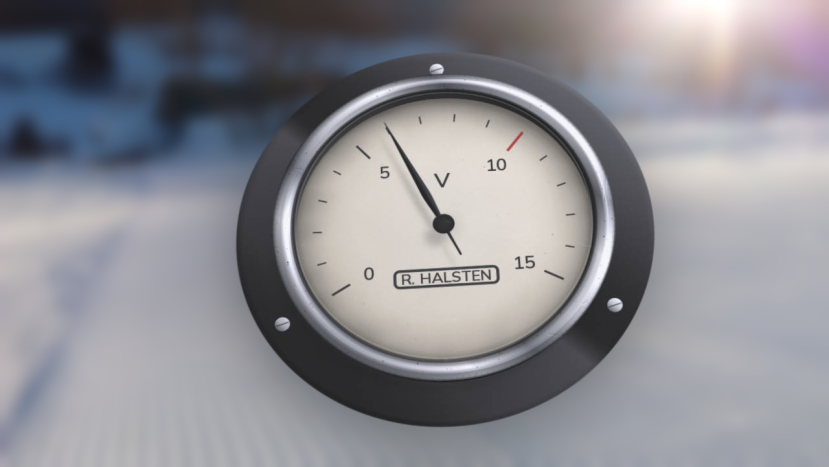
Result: 6V
